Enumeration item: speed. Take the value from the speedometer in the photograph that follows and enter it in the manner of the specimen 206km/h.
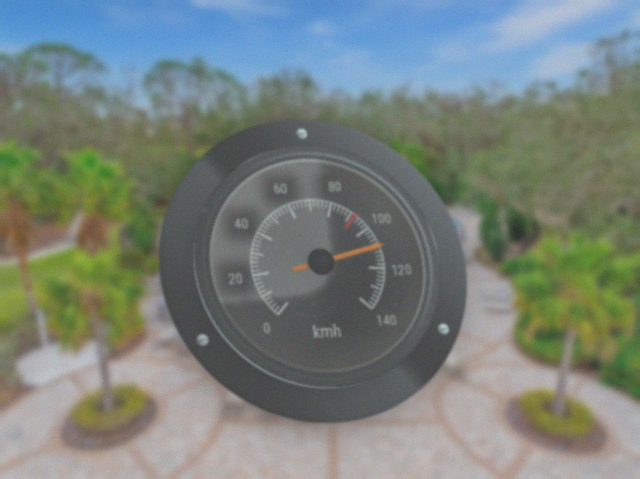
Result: 110km/h
